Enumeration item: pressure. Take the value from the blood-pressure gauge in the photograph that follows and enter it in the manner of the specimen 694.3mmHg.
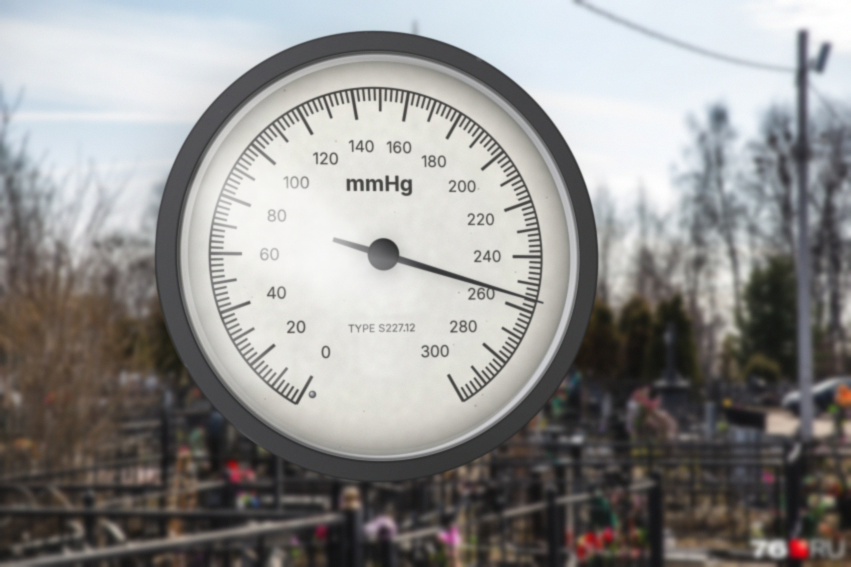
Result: 256mmHg
